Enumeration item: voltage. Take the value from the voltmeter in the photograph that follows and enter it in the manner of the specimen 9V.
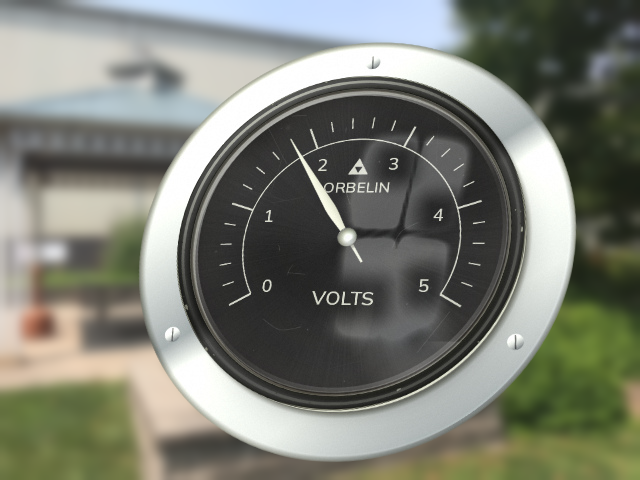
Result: 1.8V
